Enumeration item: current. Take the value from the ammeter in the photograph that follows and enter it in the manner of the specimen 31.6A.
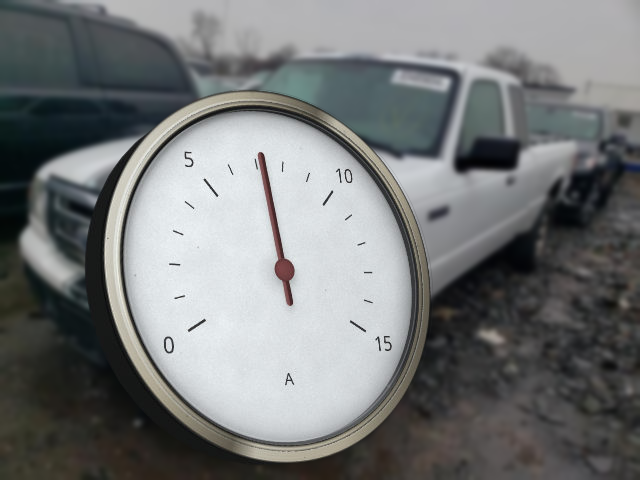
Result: 7A
